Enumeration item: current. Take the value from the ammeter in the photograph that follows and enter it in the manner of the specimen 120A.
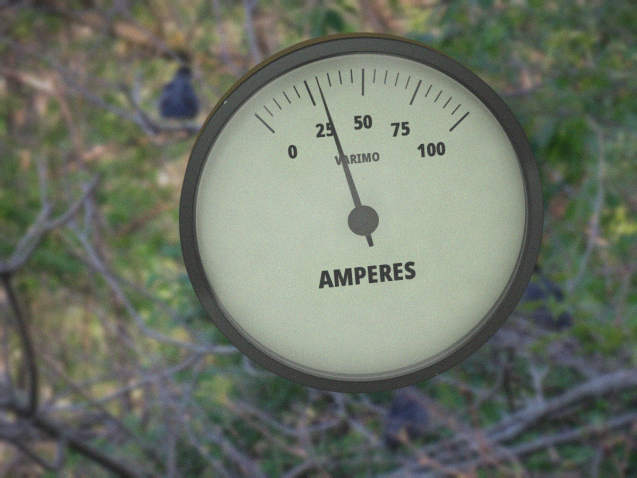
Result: 30A
